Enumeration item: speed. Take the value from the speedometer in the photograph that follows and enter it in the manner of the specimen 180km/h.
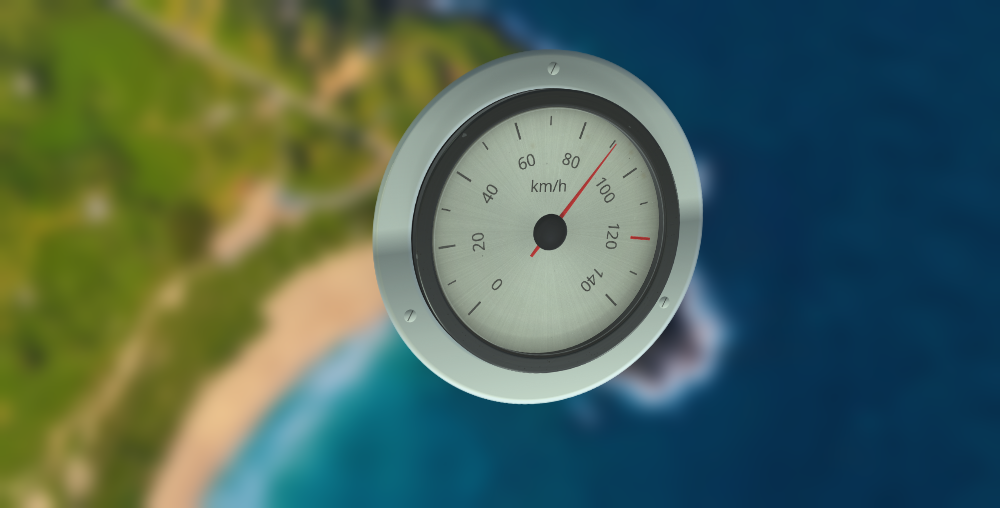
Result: 90km/h
